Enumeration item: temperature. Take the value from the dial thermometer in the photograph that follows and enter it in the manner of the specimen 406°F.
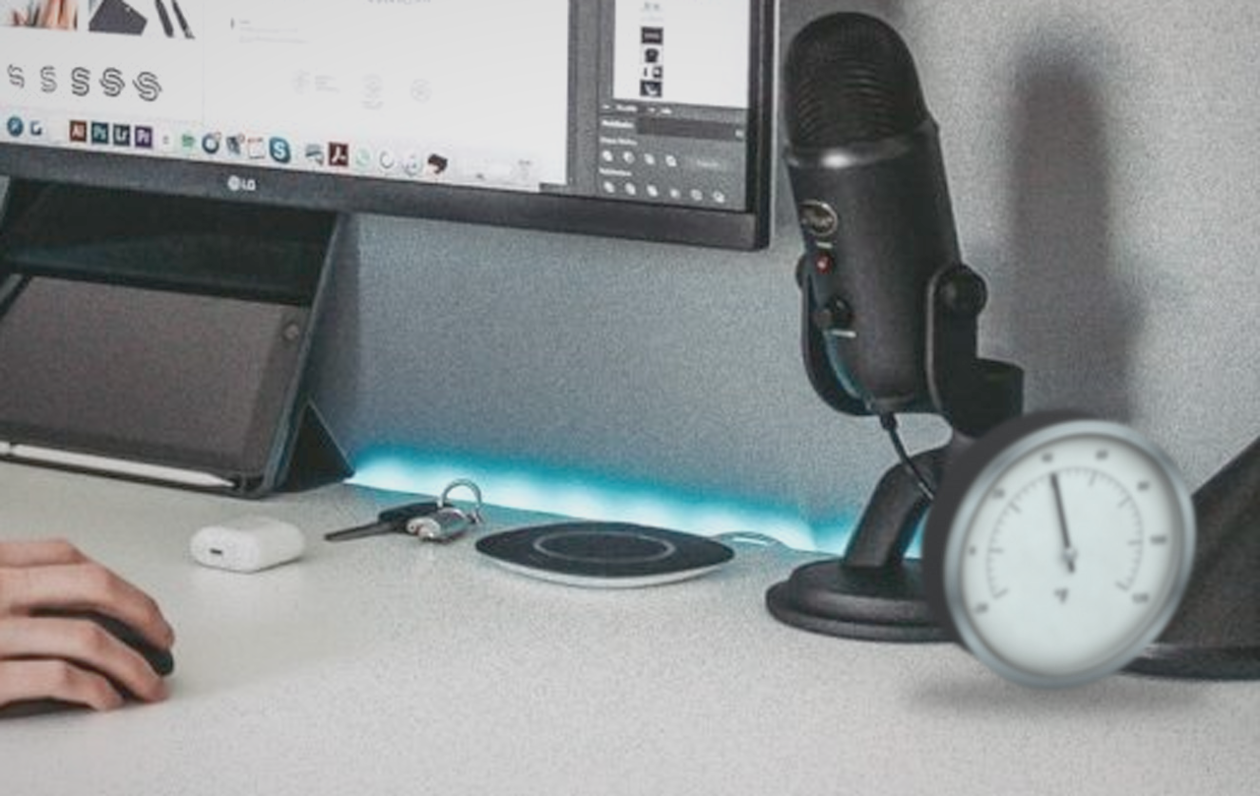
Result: 40°F
